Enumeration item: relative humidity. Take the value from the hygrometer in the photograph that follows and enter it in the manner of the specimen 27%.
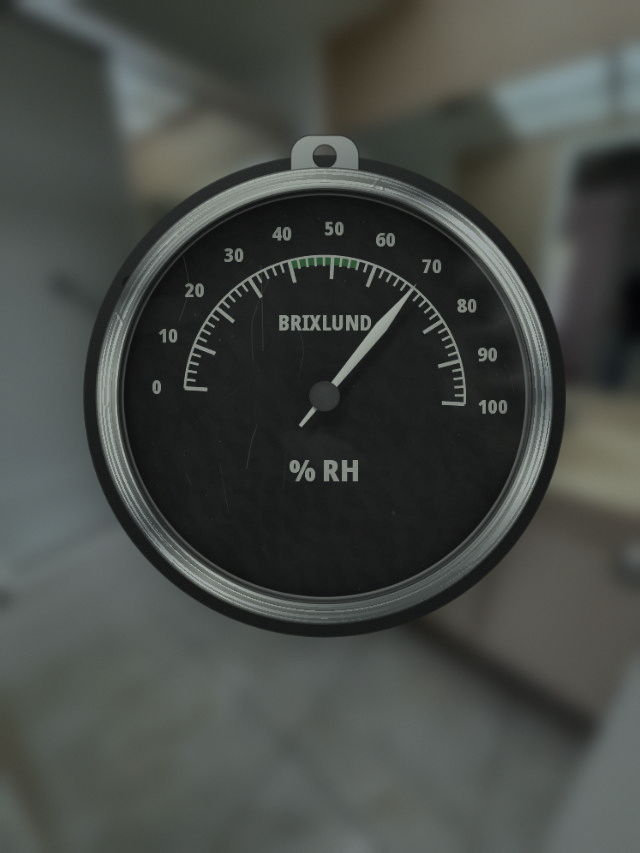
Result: 70%
